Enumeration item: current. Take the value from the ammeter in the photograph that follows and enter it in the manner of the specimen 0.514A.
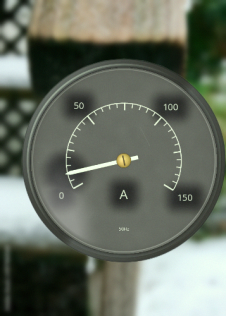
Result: 10A
